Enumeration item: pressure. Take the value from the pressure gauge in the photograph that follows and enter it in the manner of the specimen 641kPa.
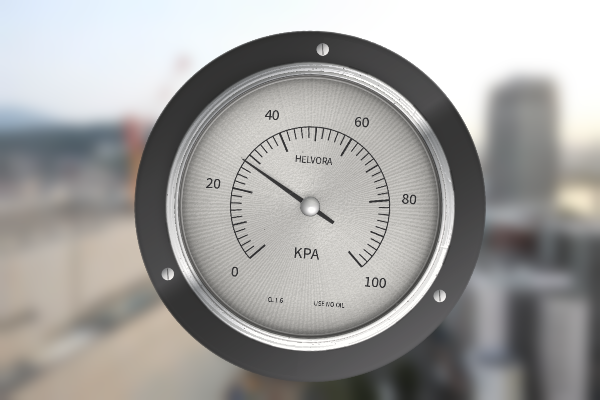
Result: 28kPa
